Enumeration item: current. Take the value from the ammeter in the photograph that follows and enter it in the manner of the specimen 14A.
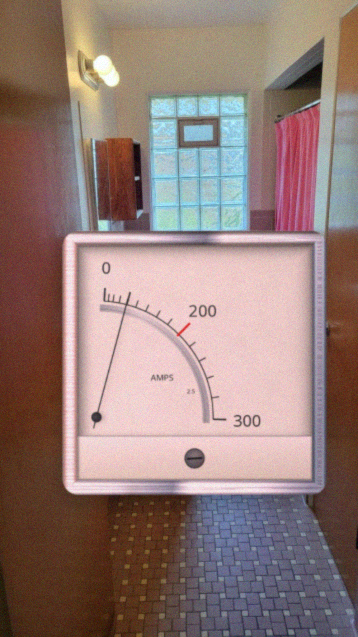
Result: 100A
